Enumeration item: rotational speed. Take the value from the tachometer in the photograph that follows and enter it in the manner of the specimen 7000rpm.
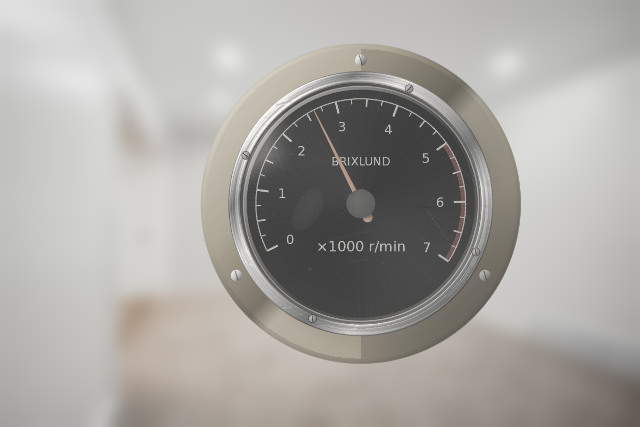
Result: 2625rpm
